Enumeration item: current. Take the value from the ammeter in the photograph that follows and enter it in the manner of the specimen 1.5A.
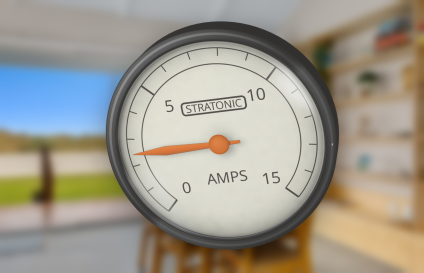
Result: 2.5A
